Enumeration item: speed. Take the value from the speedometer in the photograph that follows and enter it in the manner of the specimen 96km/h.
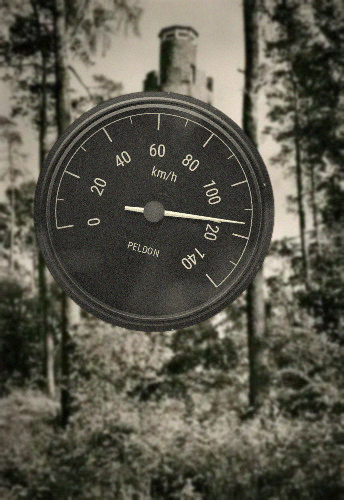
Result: 115km/h
